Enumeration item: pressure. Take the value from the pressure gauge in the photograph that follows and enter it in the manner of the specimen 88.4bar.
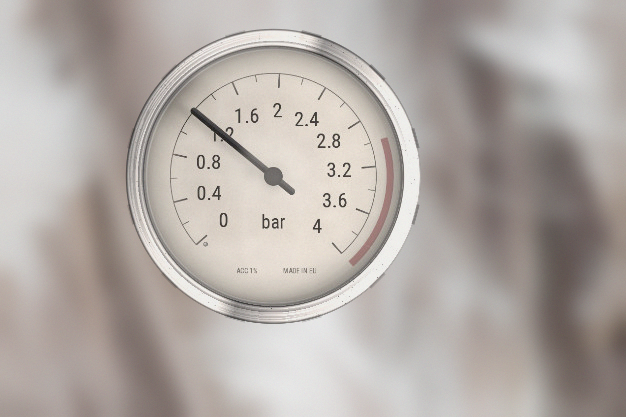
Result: 1.2bar
